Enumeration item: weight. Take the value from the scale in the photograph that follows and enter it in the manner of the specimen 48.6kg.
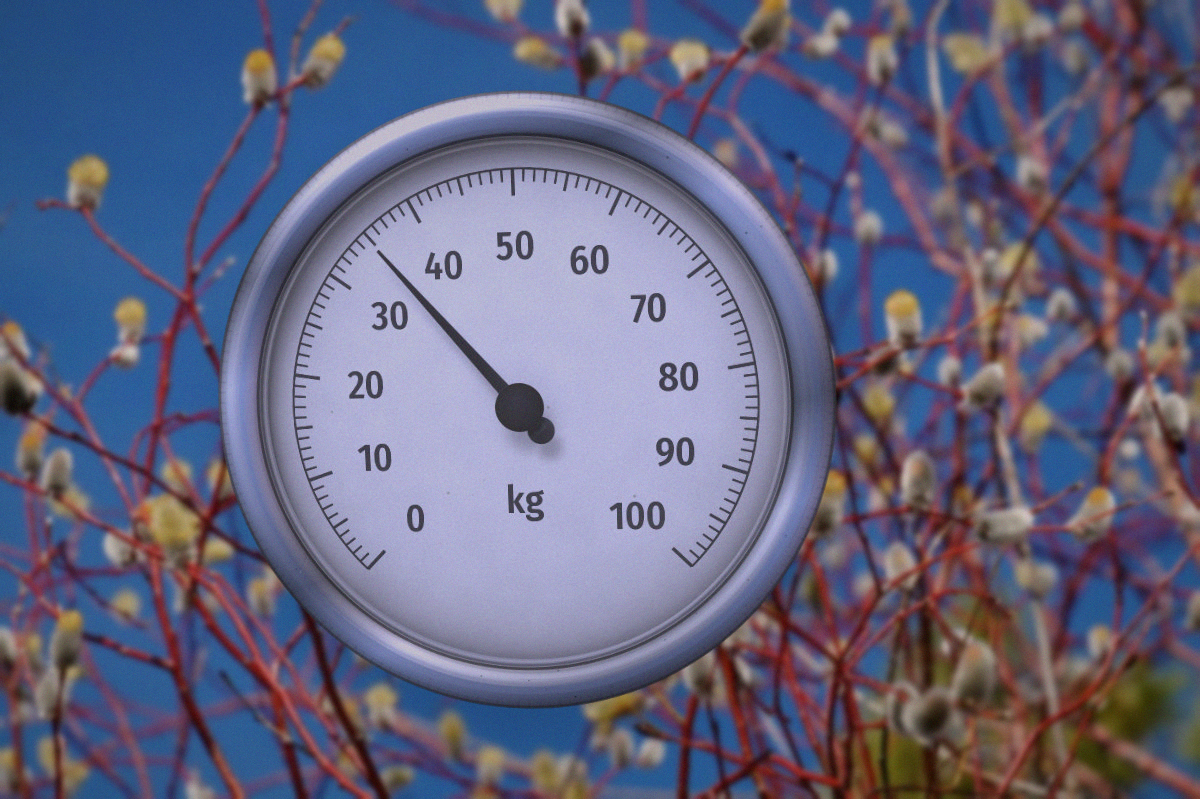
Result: 35kg
